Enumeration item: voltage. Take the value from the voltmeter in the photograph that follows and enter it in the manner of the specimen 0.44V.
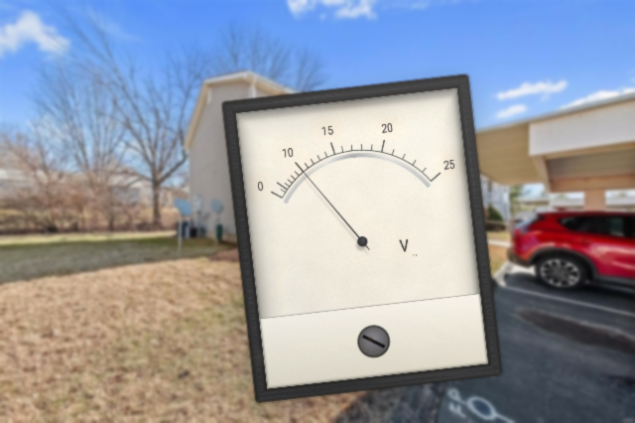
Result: 10V
